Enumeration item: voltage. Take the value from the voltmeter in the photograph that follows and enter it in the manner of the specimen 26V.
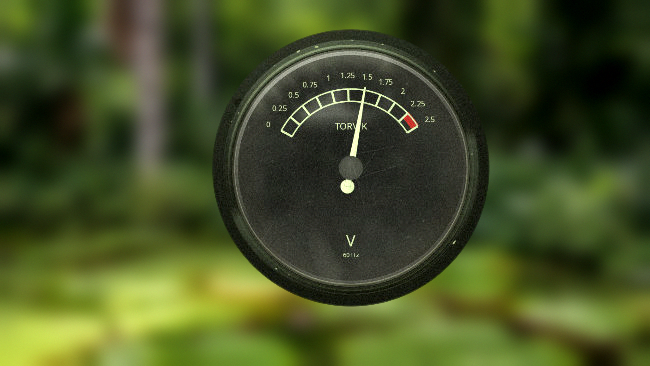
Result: 1.5V
